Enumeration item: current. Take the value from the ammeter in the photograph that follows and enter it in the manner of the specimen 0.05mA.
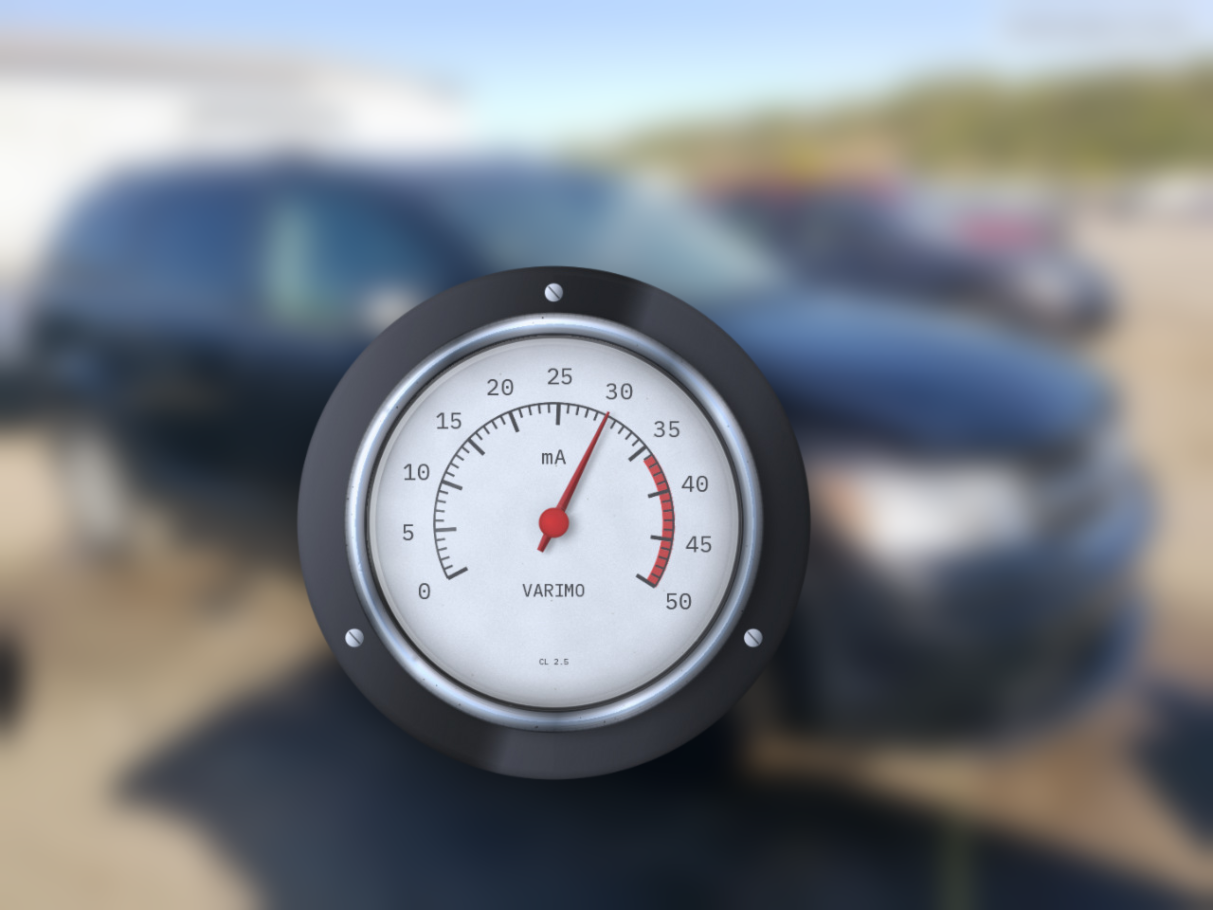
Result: 30mA
